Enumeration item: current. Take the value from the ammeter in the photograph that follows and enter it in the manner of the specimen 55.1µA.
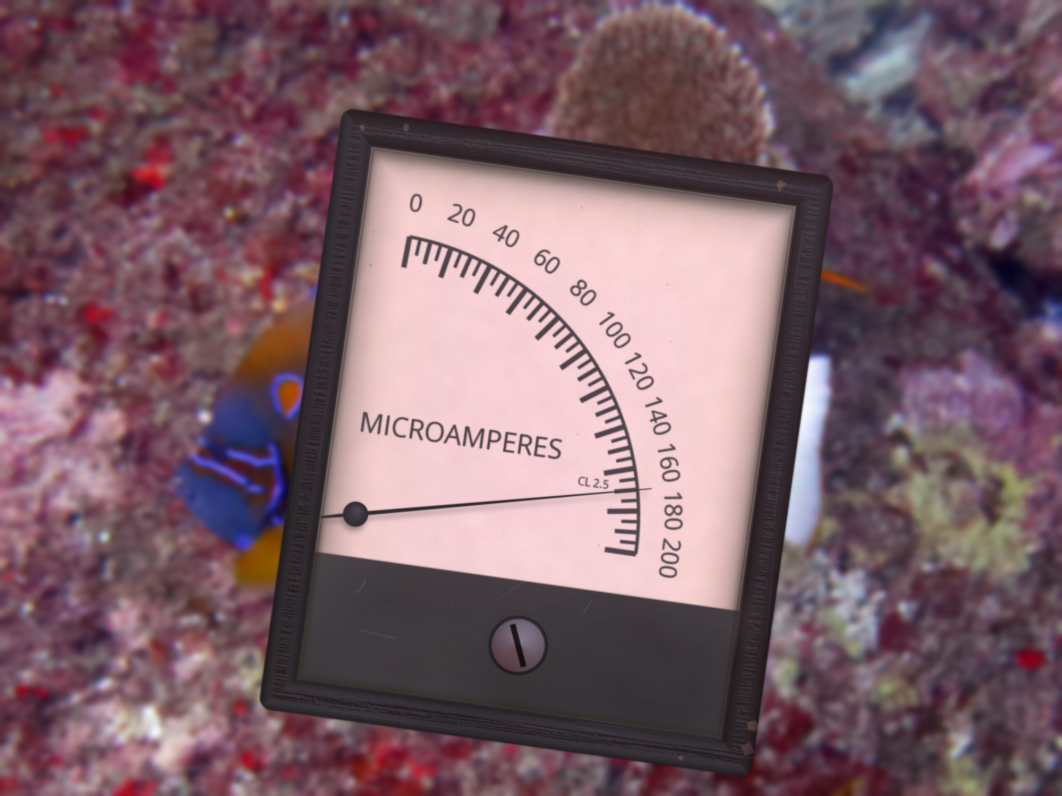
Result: 170µA
